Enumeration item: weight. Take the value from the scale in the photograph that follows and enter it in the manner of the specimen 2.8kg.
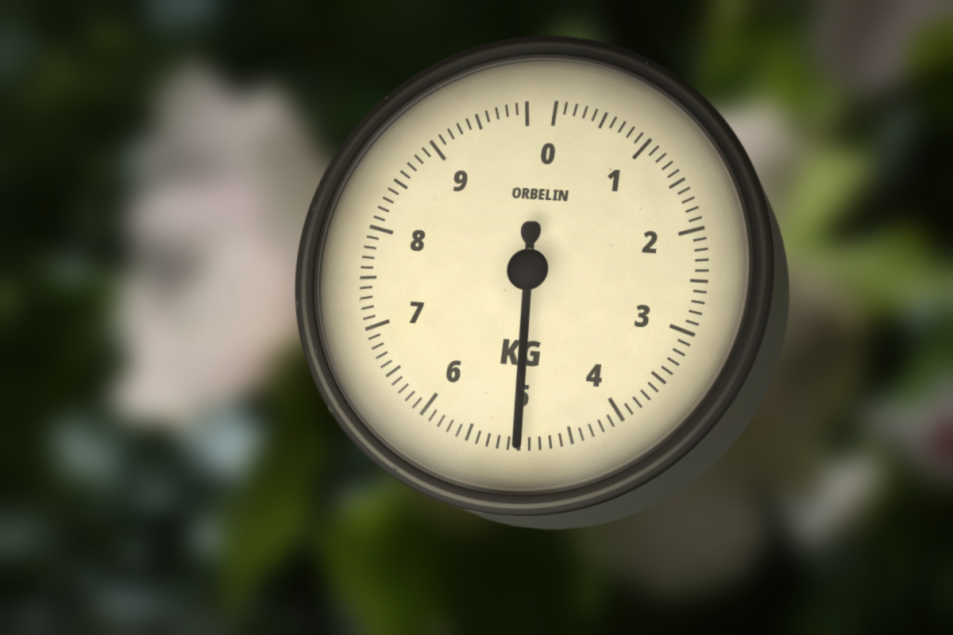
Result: 5kg
